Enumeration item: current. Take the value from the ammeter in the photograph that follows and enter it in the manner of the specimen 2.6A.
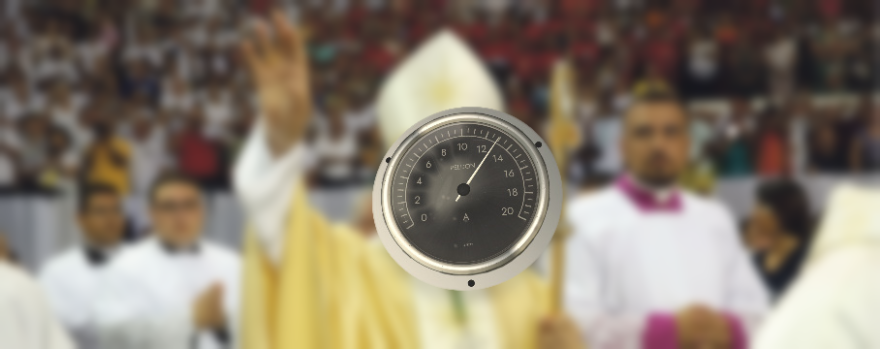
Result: 13A
